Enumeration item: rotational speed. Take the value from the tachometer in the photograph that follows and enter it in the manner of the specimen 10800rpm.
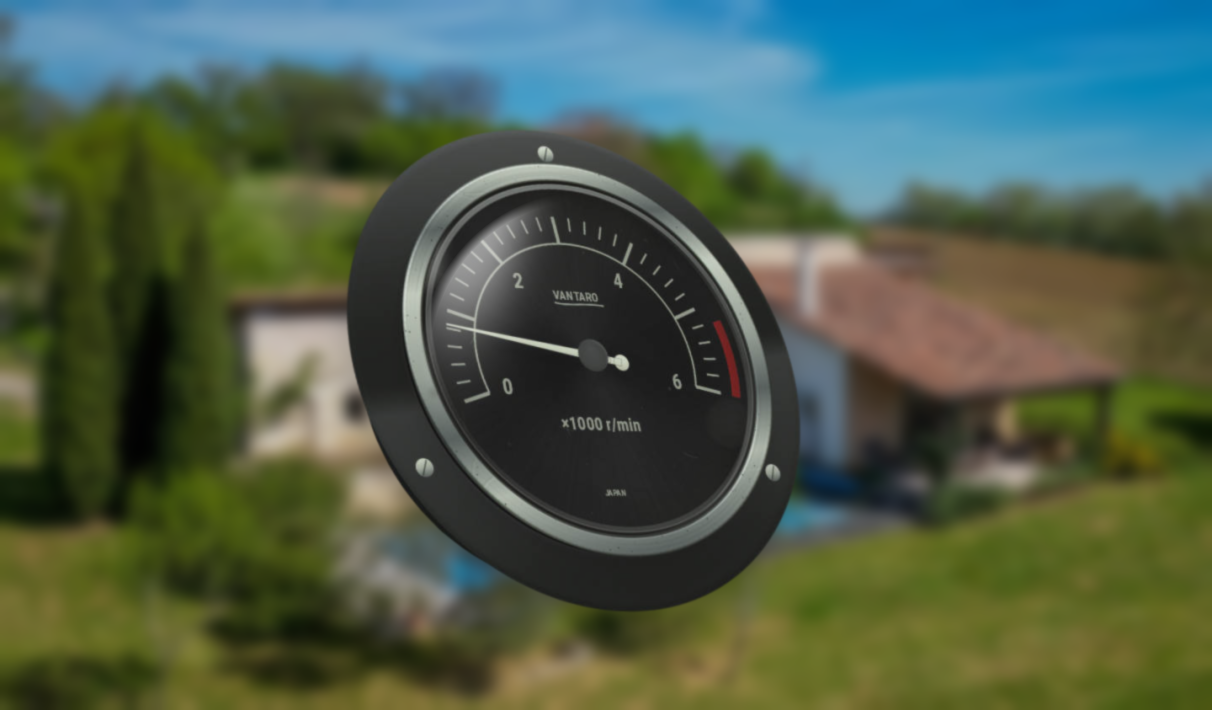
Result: 800rpm
